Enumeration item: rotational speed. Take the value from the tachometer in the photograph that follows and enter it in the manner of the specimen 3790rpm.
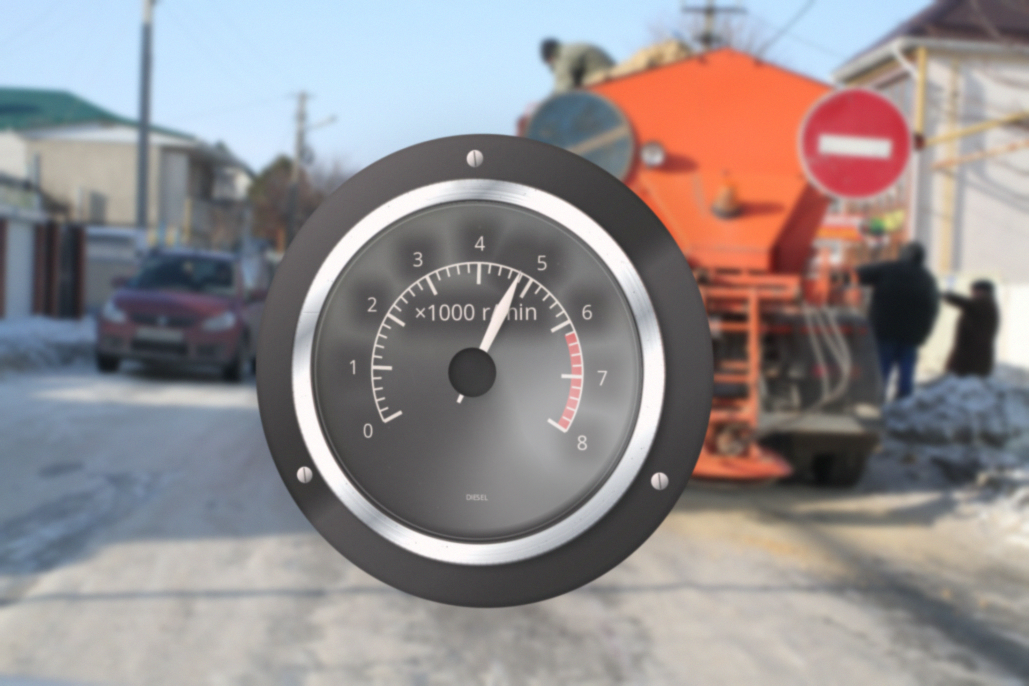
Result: 4800rpm
